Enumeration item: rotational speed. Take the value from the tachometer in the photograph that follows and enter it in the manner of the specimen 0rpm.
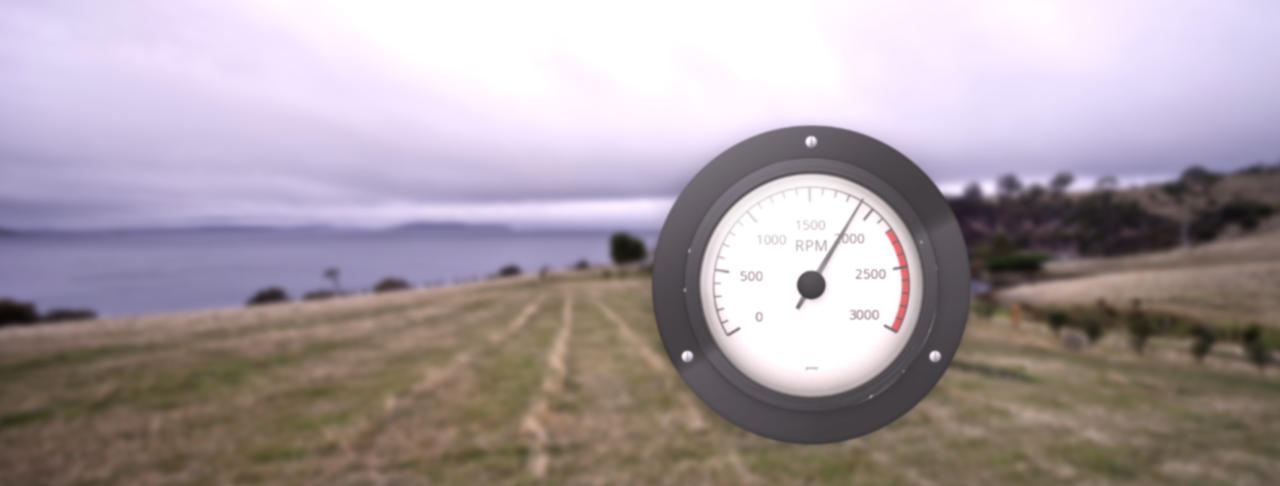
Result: 1900rpm
